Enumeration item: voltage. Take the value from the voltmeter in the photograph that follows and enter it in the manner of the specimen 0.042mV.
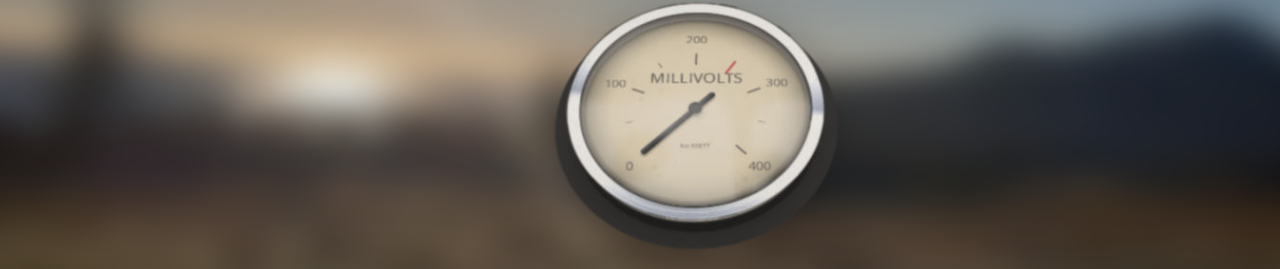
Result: 0mV
